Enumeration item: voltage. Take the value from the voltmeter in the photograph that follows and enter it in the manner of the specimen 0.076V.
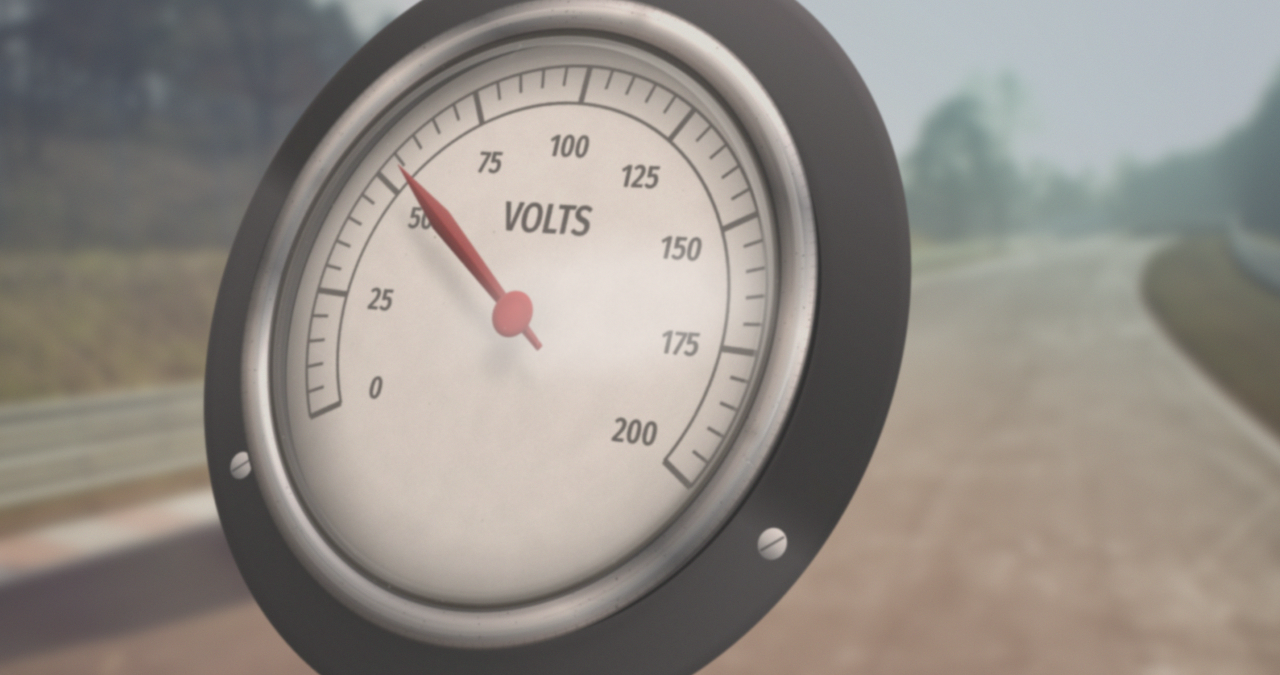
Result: 55V
